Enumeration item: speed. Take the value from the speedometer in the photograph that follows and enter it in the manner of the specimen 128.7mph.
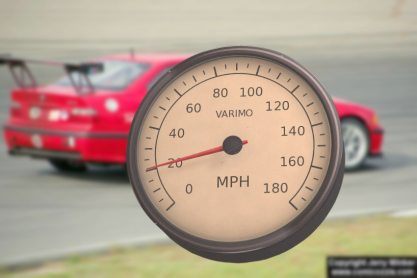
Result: 20mph
